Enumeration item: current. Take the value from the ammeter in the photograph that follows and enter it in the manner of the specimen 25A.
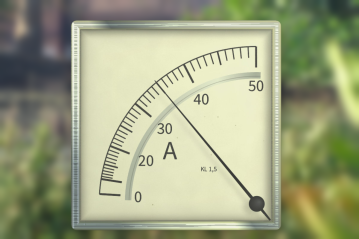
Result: 35A
